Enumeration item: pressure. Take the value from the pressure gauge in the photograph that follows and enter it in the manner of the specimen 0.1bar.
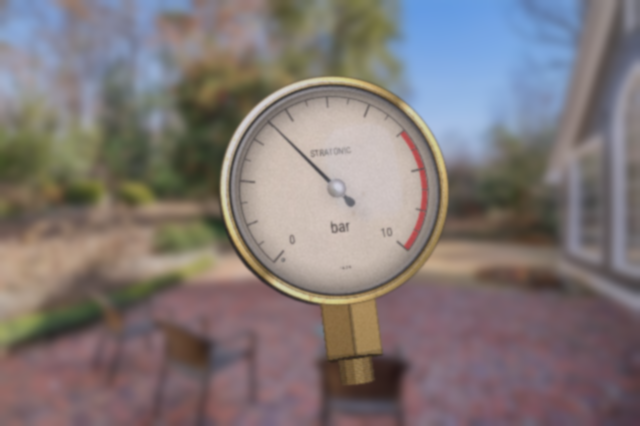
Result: 3.5bar
